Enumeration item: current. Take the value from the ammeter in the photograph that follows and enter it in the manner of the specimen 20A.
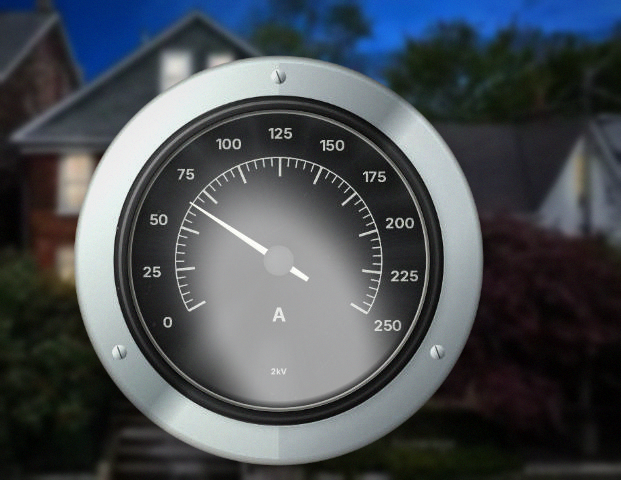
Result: 65A
